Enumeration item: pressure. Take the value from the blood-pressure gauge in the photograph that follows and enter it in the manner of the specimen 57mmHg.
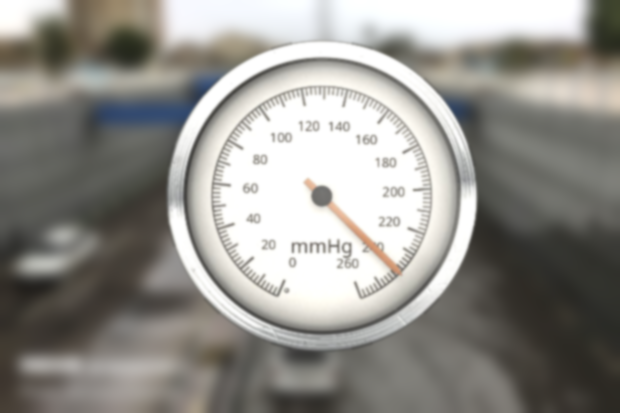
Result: 240mmHg
